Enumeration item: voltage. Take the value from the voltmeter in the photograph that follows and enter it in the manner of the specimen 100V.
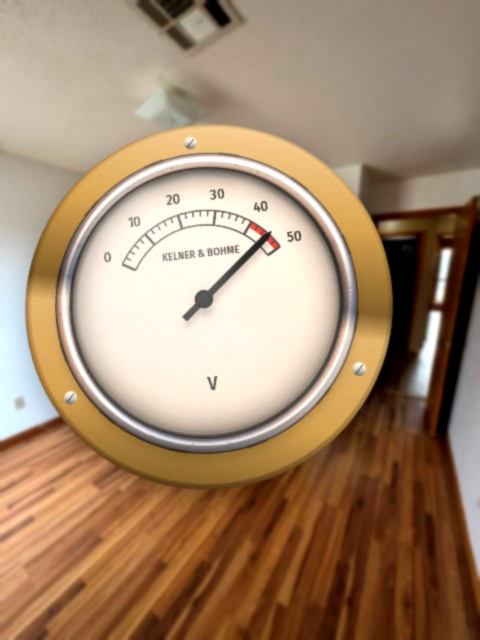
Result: 46V
